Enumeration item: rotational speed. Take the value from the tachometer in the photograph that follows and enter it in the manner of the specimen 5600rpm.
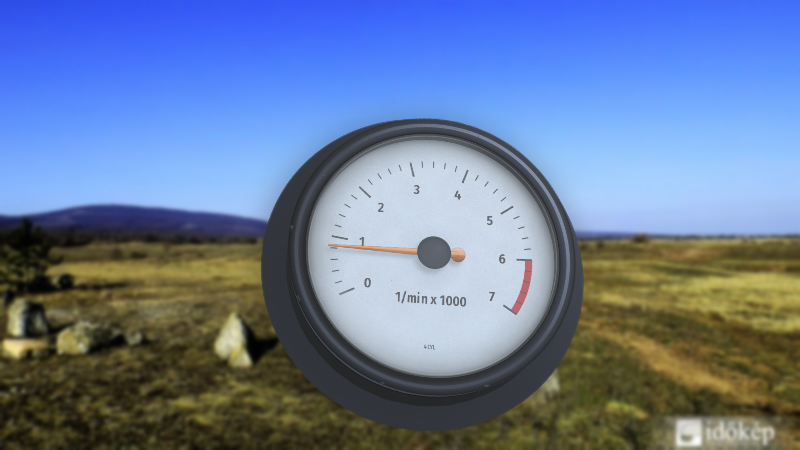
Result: 800rpm
